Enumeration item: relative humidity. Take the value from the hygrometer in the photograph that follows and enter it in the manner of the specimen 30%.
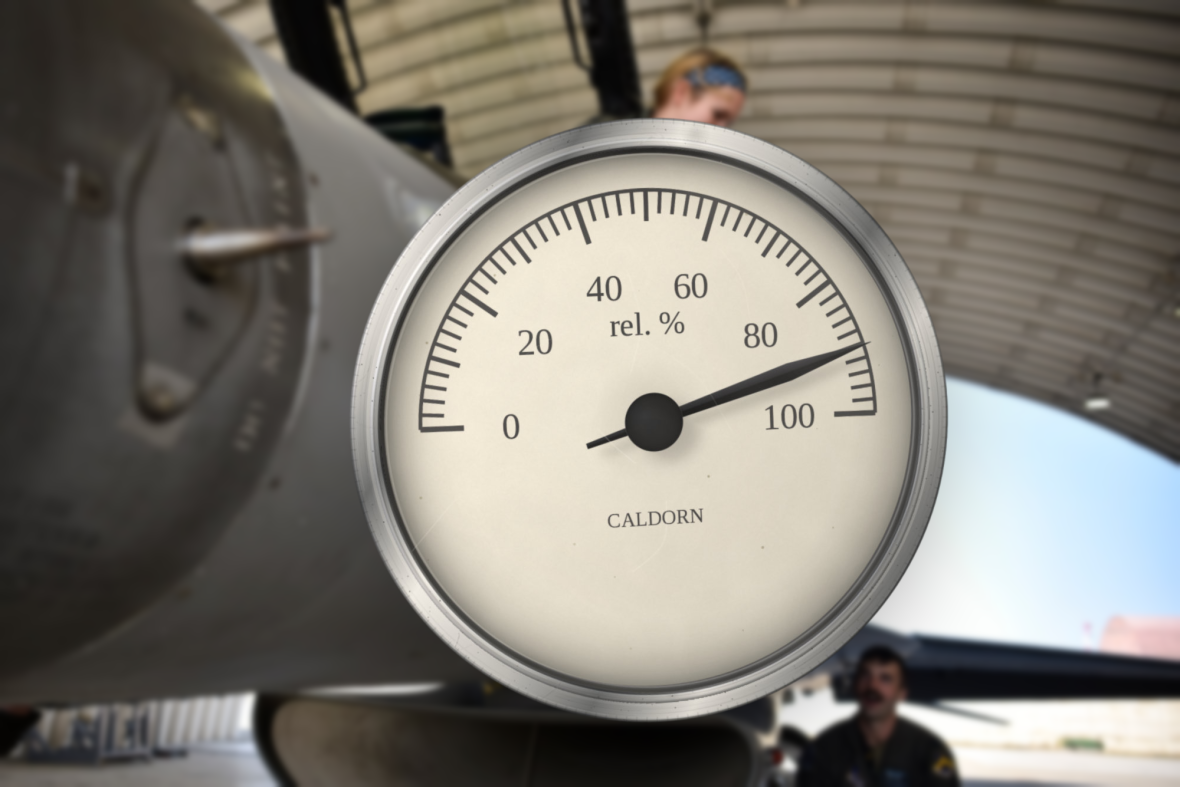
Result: 90%
